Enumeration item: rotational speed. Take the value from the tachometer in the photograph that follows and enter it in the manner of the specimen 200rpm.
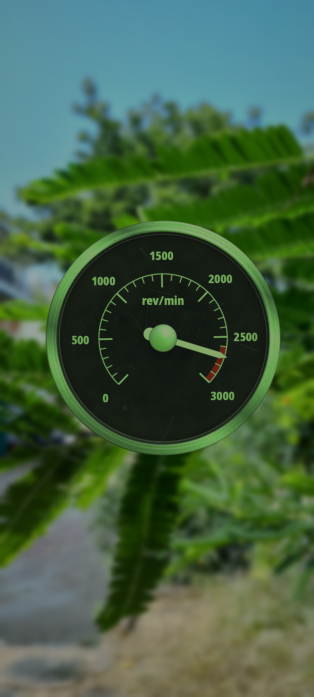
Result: 2700rpm
